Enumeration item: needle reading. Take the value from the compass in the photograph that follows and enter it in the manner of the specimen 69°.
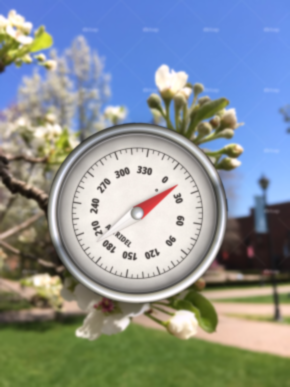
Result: 15°
